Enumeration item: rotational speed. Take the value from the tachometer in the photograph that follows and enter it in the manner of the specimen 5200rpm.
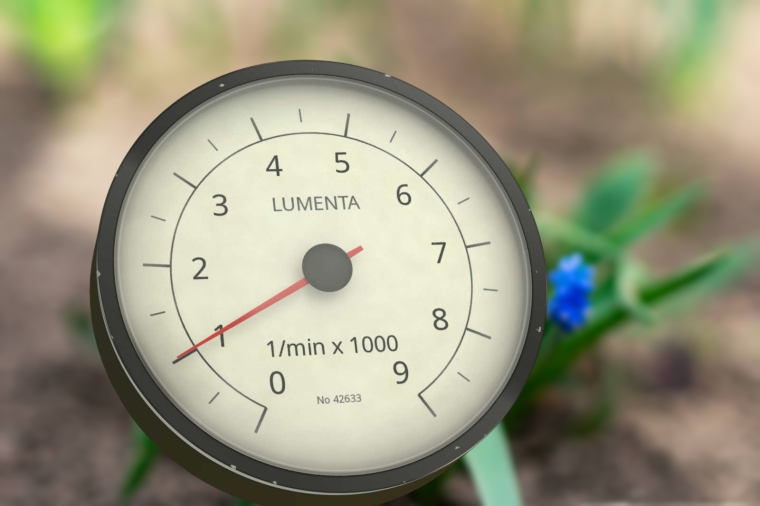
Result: 1000rpm
